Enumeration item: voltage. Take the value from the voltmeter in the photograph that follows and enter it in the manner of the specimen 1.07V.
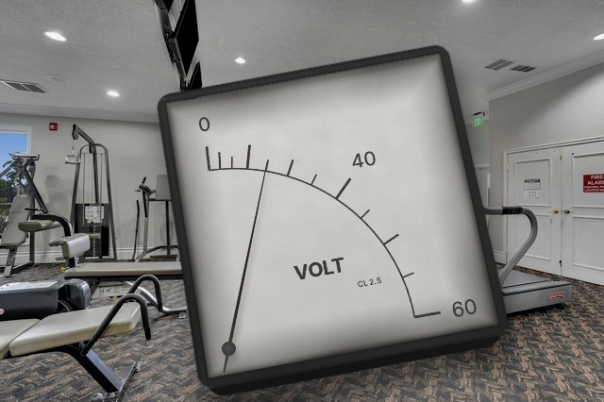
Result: 25V
